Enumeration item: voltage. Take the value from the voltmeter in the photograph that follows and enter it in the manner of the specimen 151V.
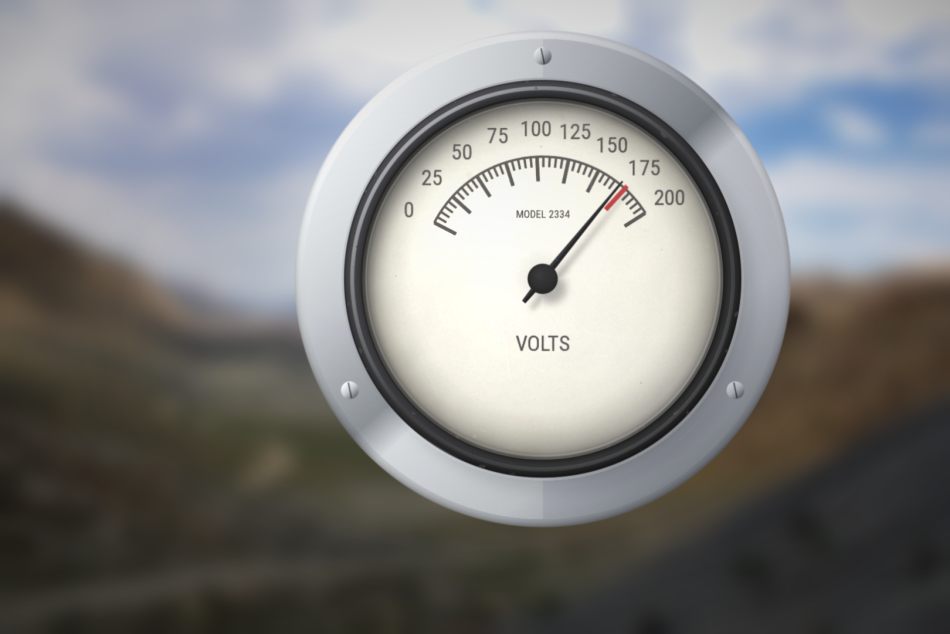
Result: 170V
